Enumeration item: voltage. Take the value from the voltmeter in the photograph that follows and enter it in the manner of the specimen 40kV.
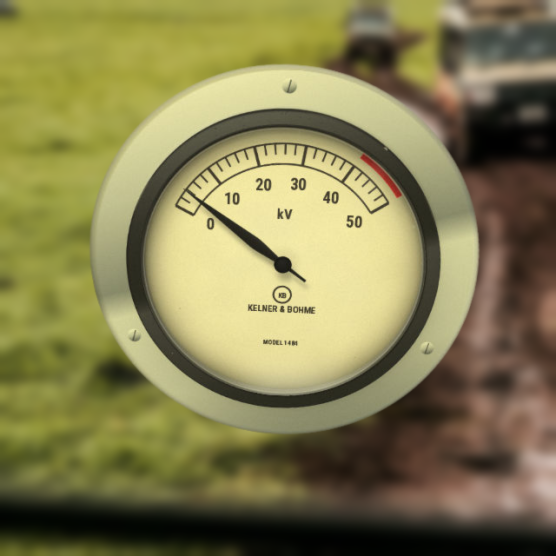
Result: 4kV
